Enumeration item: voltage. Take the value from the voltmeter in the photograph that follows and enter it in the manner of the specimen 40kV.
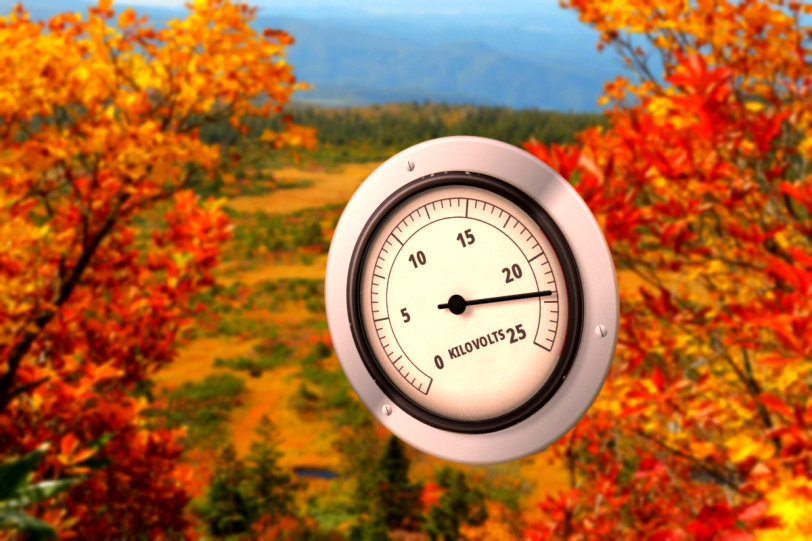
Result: 22kV
